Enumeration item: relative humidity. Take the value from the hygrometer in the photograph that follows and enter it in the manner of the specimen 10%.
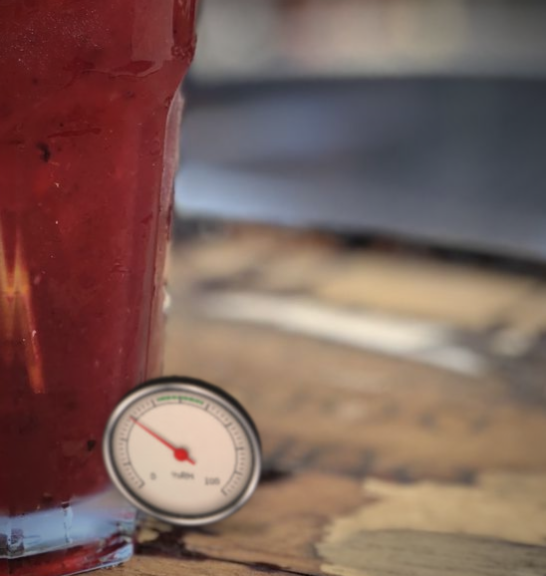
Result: 30%
